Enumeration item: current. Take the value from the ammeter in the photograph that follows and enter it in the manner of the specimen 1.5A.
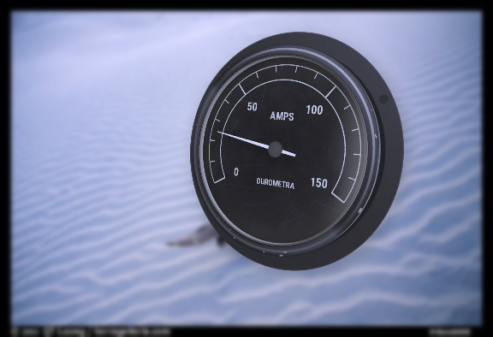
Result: 25A
